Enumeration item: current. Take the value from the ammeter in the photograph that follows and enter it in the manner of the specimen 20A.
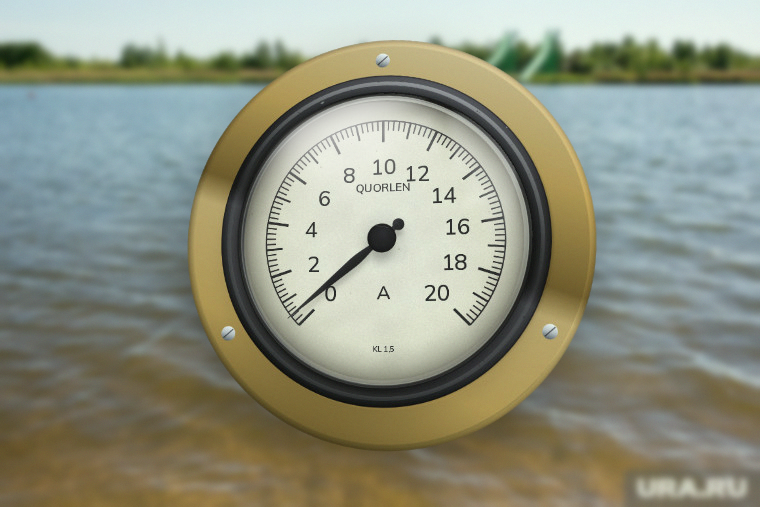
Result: 0.4A
